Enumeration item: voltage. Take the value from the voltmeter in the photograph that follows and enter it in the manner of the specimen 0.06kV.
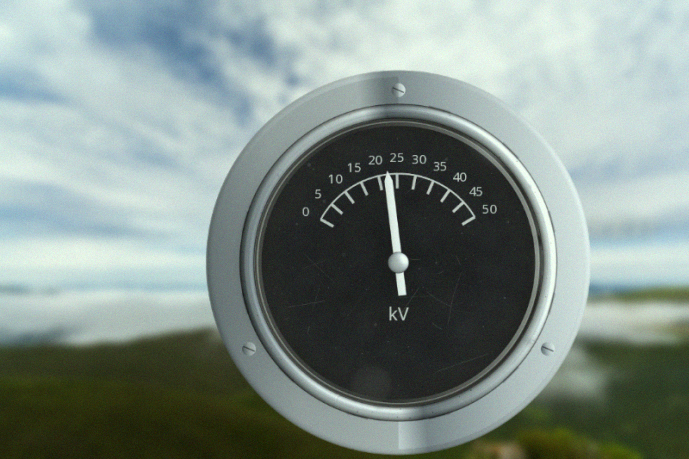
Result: 22.5kV
